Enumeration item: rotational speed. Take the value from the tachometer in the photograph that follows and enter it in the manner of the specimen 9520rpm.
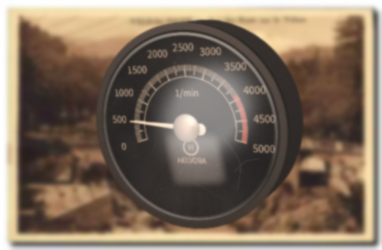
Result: 500rpm
